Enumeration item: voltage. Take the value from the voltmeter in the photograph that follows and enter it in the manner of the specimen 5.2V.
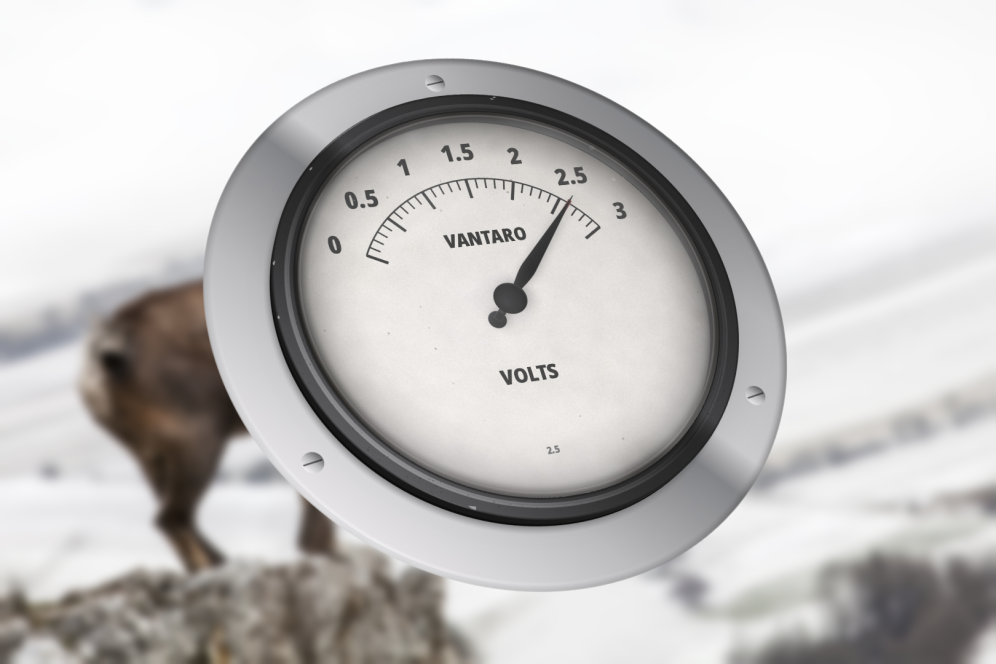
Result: 2.6V
